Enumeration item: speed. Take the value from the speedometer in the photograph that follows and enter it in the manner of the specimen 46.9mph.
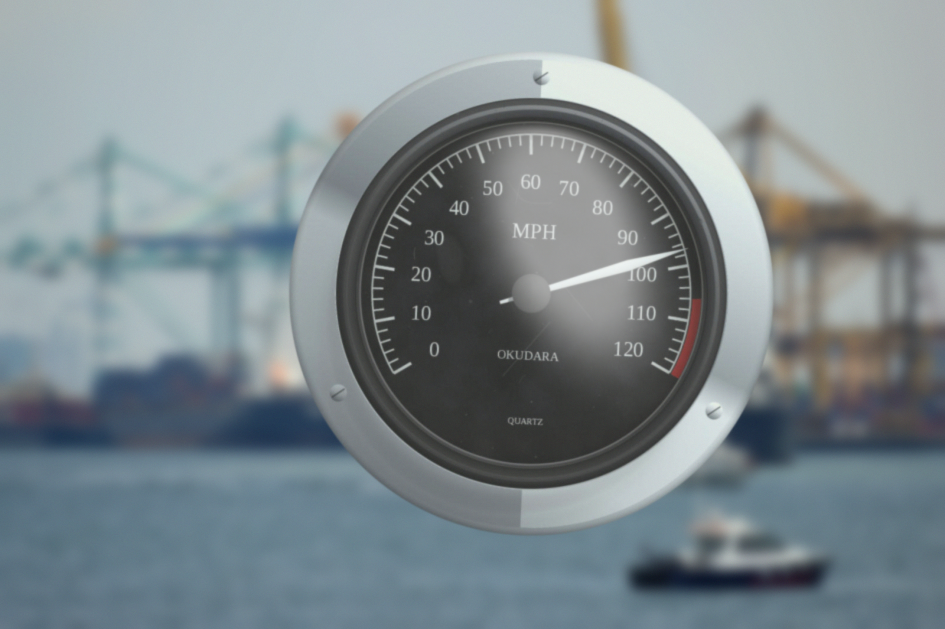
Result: 97mph
